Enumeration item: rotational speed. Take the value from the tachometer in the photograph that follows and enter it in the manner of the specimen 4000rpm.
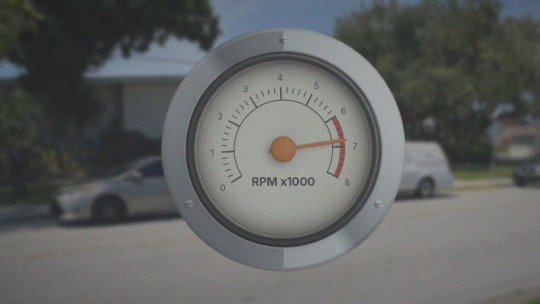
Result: 6800rpm
